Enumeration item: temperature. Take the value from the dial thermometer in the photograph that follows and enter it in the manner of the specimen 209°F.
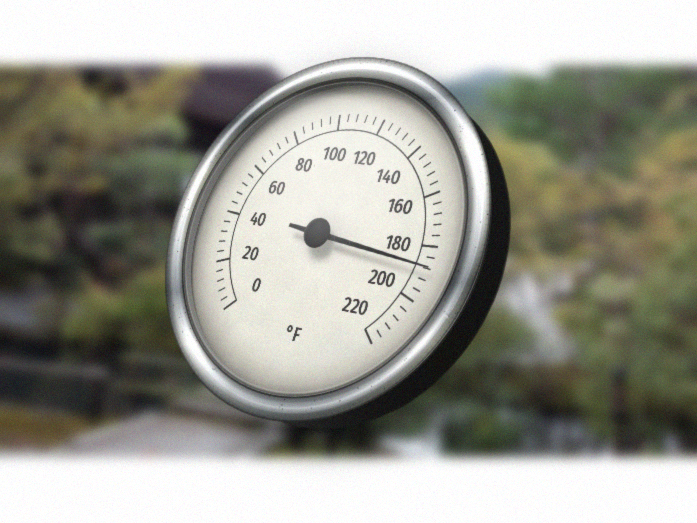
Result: 188°F
